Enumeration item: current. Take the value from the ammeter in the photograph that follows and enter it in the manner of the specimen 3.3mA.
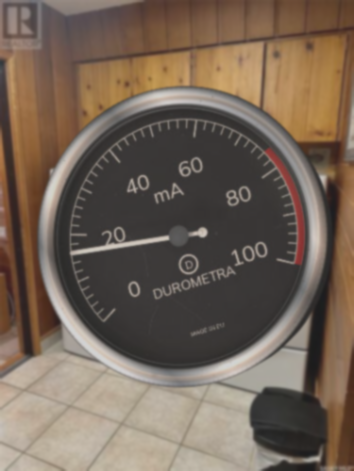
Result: 16mA
